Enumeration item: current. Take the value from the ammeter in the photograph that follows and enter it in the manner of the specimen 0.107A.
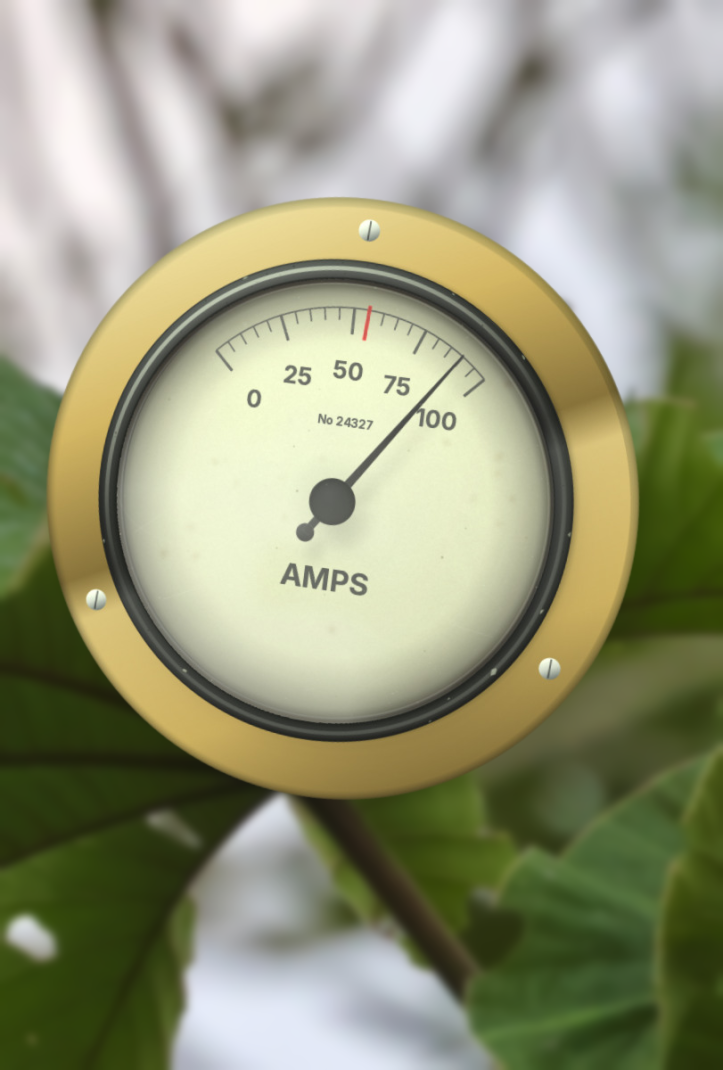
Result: 90A
